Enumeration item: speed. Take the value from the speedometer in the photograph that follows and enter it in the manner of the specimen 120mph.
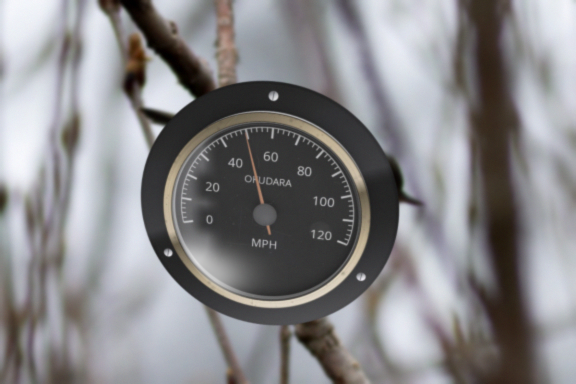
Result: 50mph
